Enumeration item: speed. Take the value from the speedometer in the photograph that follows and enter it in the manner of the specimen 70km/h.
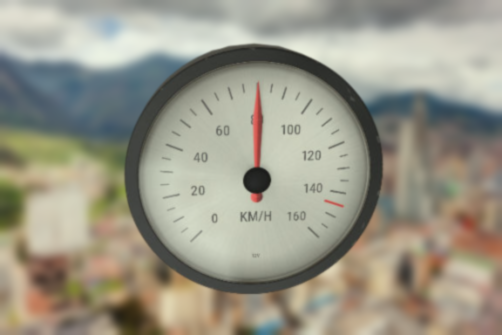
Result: 80km/h
